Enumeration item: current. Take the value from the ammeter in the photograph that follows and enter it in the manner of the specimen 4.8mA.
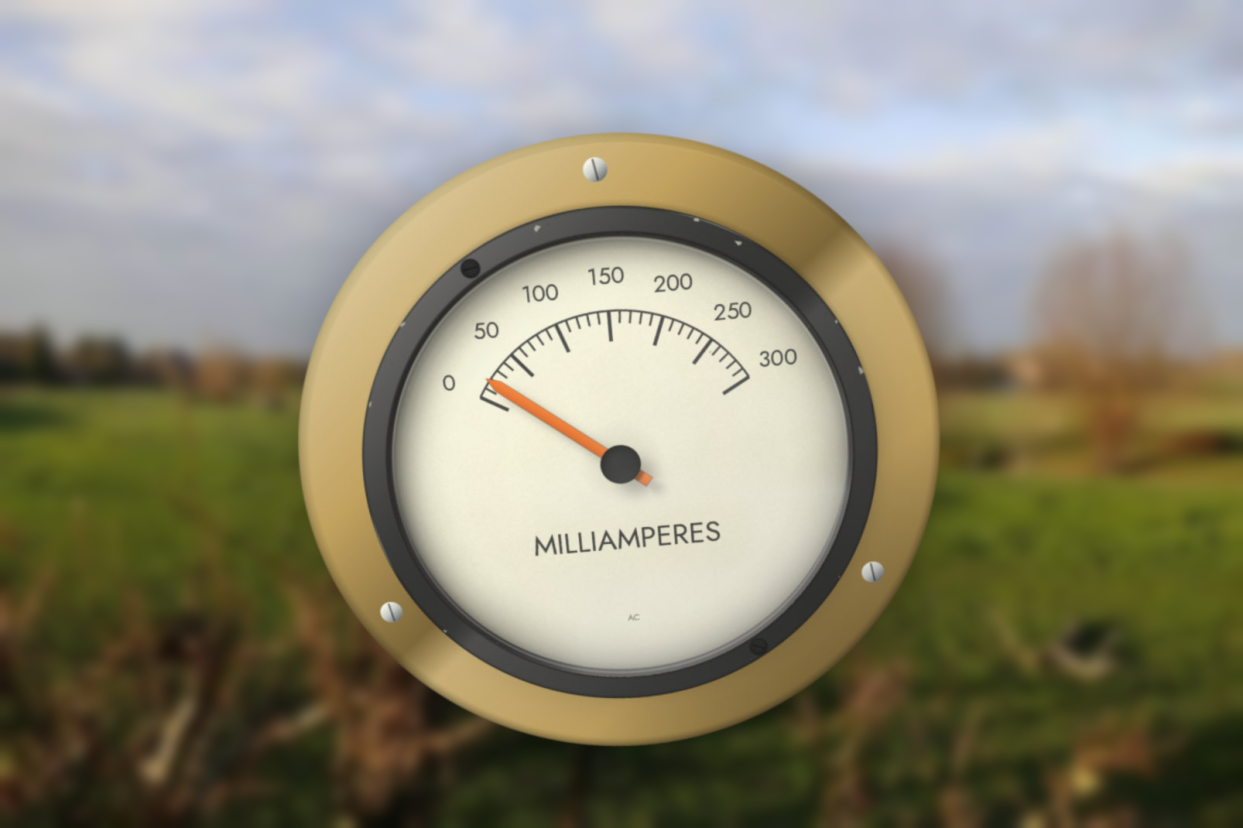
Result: 20mA
